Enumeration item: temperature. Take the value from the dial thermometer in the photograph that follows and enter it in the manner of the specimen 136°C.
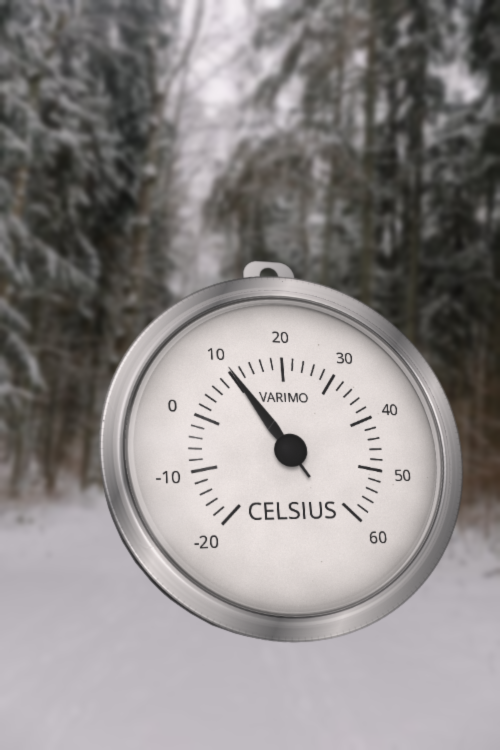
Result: 10°C
